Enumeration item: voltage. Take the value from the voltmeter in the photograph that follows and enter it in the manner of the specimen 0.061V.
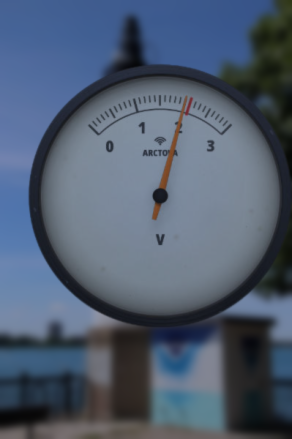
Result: 2V
